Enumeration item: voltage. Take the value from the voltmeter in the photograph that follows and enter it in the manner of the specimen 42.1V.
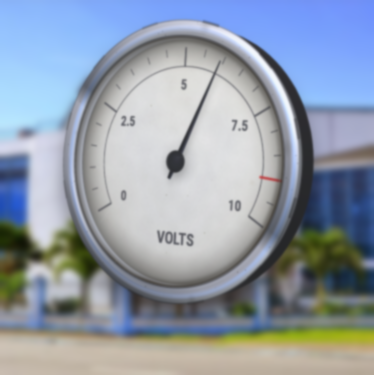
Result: 6V
